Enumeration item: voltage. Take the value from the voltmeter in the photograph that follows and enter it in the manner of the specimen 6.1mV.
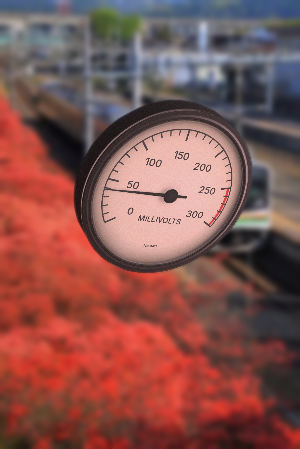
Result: 40mV
